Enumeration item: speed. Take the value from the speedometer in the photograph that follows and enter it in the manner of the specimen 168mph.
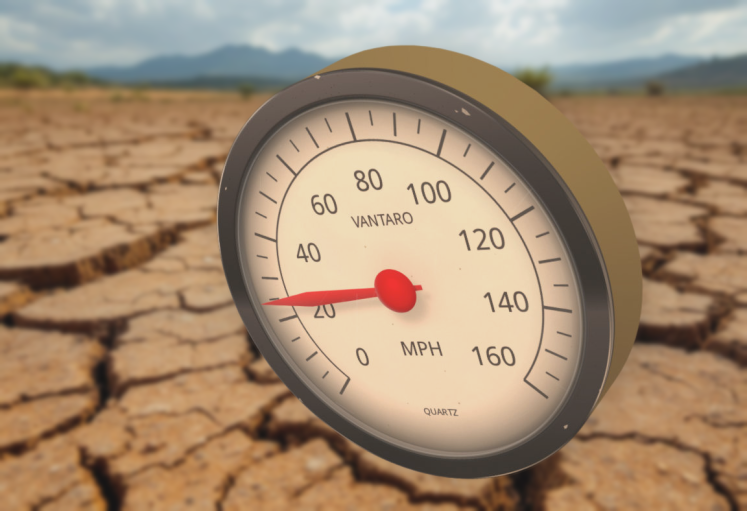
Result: 25mph
